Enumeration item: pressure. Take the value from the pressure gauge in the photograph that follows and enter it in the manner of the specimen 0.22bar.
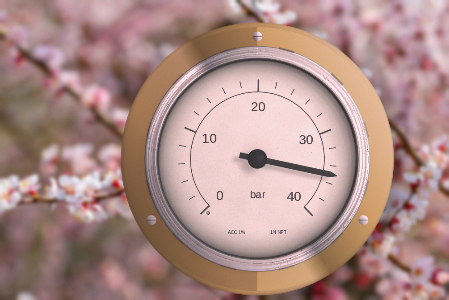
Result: 35bar
